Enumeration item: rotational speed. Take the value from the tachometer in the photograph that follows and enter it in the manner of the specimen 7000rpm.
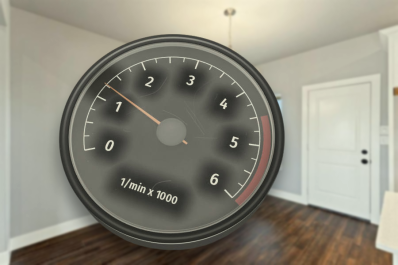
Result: 1250rpm
